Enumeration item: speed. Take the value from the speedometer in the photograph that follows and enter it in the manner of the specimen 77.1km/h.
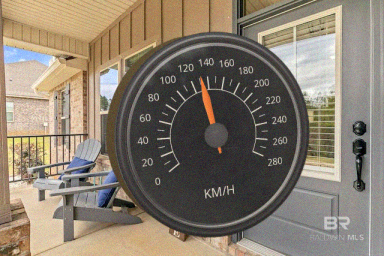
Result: 130km/h
